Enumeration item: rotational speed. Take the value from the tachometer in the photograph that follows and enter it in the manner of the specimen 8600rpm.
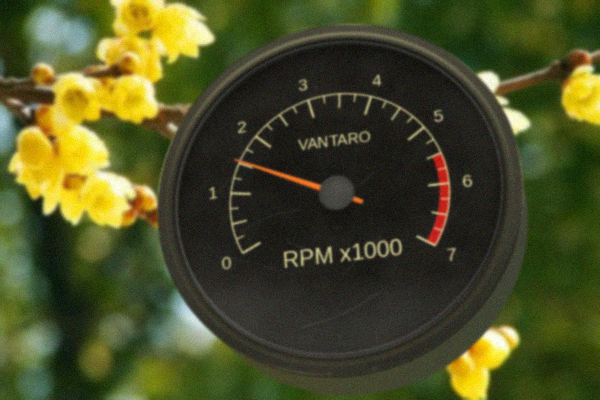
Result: 1500rpm
